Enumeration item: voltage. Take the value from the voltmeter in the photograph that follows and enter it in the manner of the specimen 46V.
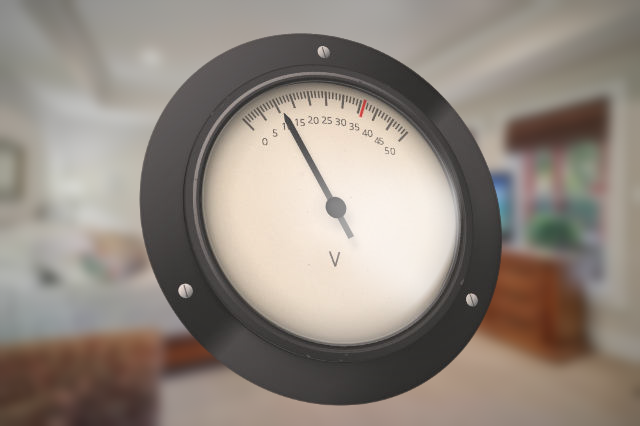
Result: 10V
